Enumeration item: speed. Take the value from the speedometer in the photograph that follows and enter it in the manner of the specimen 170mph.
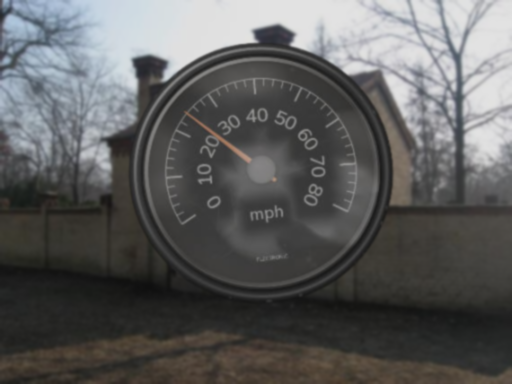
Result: 24mph
